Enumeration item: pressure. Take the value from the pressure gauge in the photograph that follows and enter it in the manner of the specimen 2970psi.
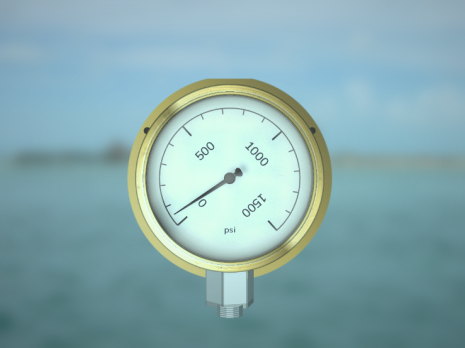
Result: 50psi
